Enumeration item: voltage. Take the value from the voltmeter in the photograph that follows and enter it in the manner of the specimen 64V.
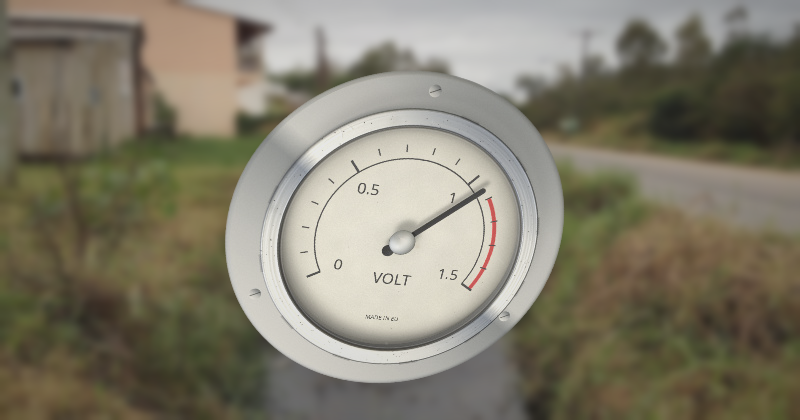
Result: 1.05V
